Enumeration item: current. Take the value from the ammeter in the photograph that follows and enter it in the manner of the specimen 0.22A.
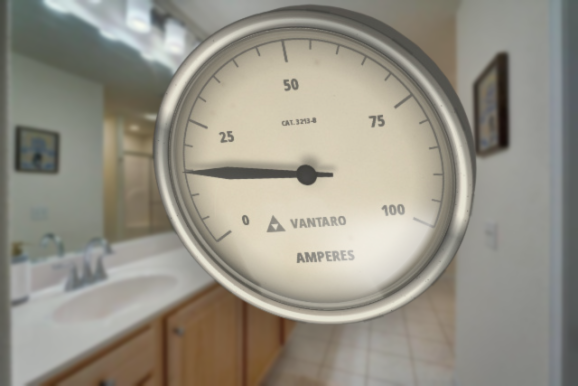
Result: 15A
